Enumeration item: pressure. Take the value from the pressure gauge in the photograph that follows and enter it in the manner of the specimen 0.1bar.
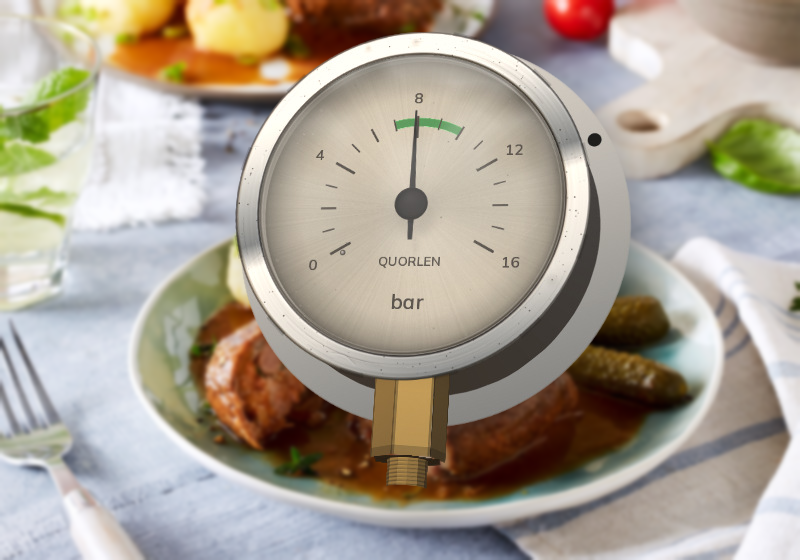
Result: 8bar
